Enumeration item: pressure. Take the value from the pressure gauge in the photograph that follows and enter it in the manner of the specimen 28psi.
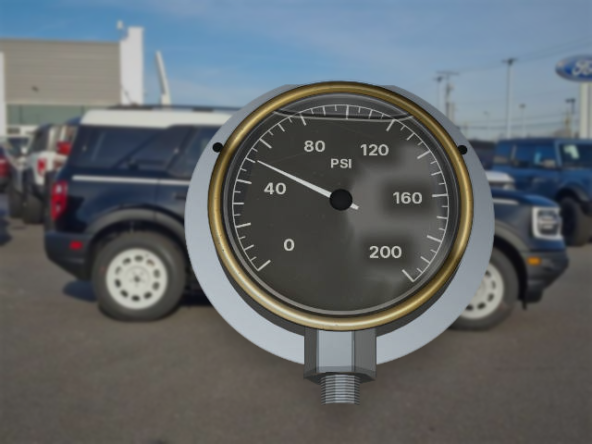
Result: 50psi
